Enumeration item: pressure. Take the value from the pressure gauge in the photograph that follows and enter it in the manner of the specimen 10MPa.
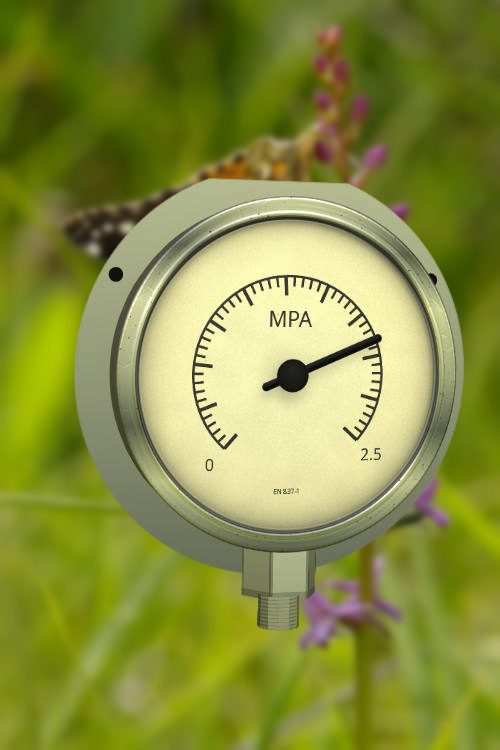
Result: 1.9MPa
